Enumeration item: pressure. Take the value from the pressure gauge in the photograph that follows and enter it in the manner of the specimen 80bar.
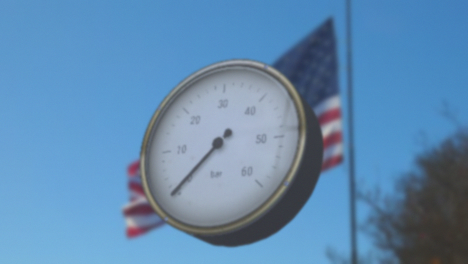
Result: 0bar
